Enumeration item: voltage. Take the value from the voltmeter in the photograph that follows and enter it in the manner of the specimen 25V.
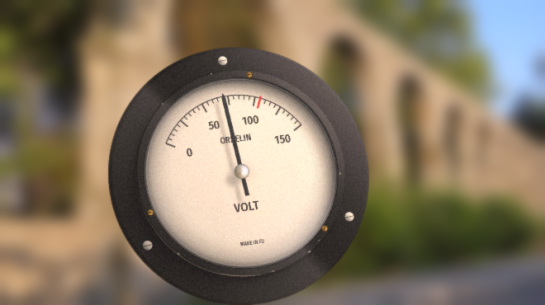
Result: 70V
